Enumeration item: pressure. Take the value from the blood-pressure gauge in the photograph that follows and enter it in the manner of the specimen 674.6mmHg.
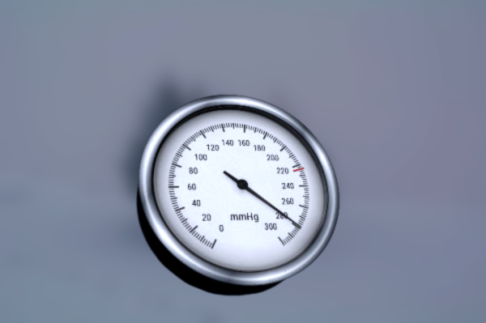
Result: 280mmHg
